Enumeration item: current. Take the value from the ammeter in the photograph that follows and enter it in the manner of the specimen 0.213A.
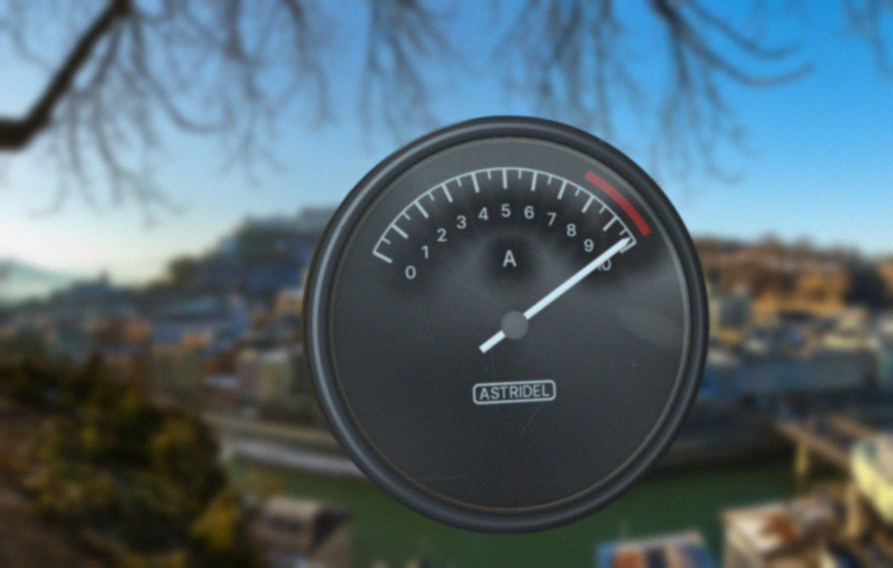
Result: 9.75A
